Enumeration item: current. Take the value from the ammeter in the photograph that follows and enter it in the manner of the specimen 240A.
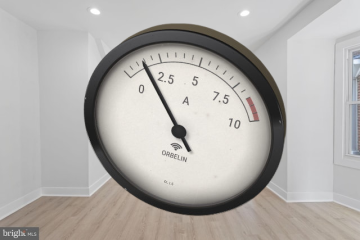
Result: 1.5A
